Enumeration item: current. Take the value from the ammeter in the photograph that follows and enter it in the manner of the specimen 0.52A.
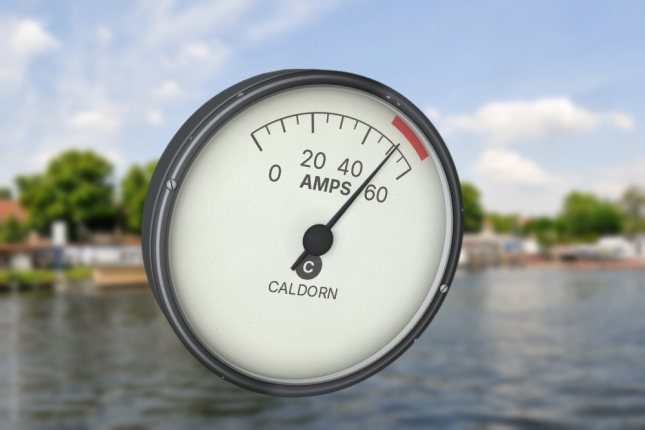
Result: 50A
